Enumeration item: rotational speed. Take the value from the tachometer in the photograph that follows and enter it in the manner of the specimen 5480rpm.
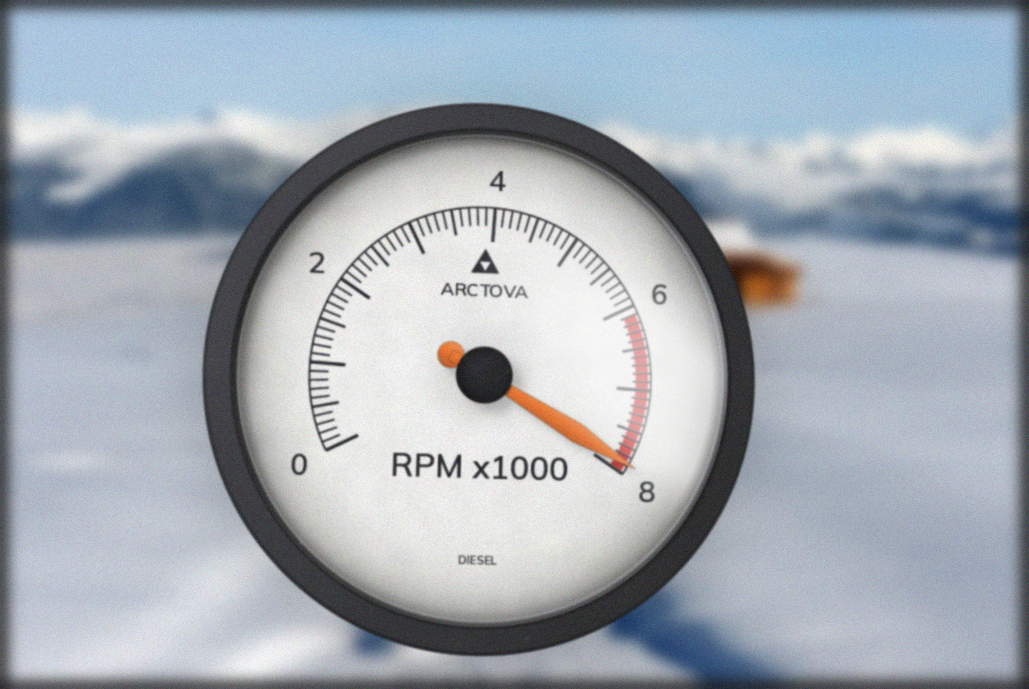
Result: 7900rpm
